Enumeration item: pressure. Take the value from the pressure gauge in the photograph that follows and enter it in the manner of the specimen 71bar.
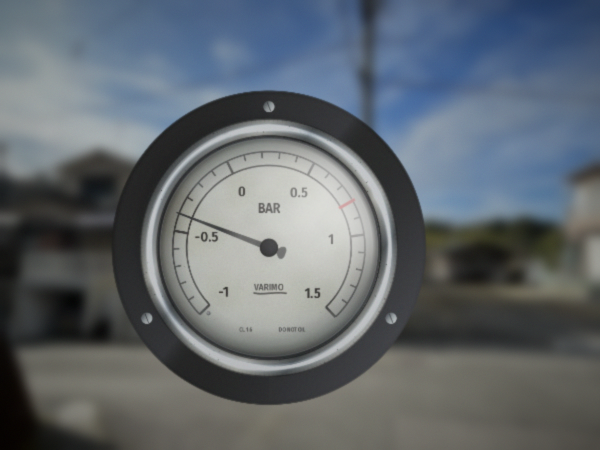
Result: -0.4bar
